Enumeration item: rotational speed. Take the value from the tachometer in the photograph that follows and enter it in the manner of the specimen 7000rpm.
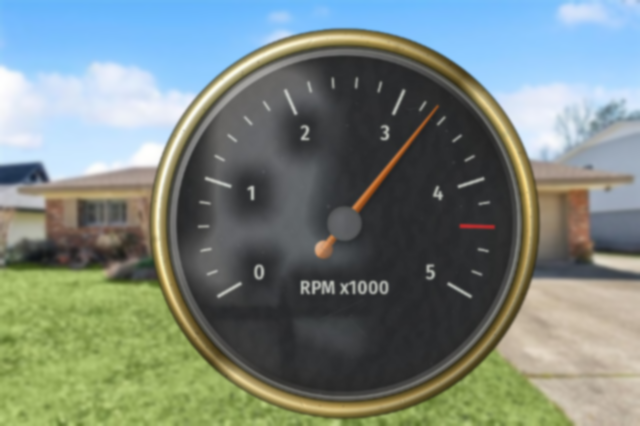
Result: 3300rpm
